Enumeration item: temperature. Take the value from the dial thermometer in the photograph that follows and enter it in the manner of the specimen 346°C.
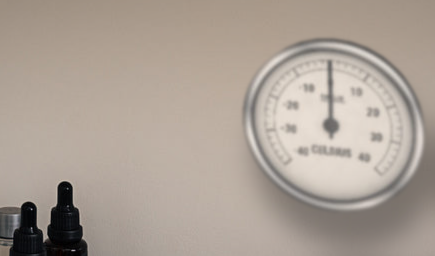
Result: 0°C
